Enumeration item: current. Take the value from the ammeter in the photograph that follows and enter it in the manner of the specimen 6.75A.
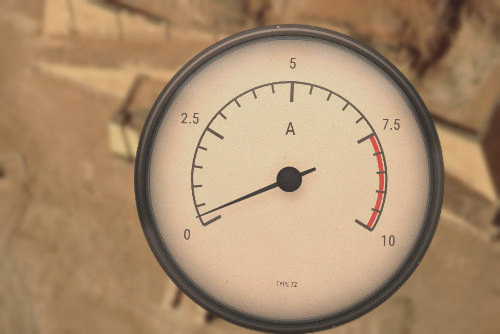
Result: 0.25A
